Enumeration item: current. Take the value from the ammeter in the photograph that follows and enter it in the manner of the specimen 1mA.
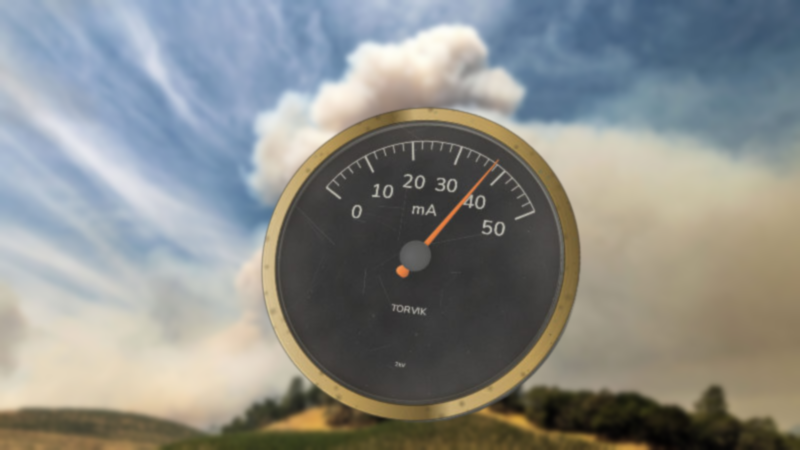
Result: 38mA
